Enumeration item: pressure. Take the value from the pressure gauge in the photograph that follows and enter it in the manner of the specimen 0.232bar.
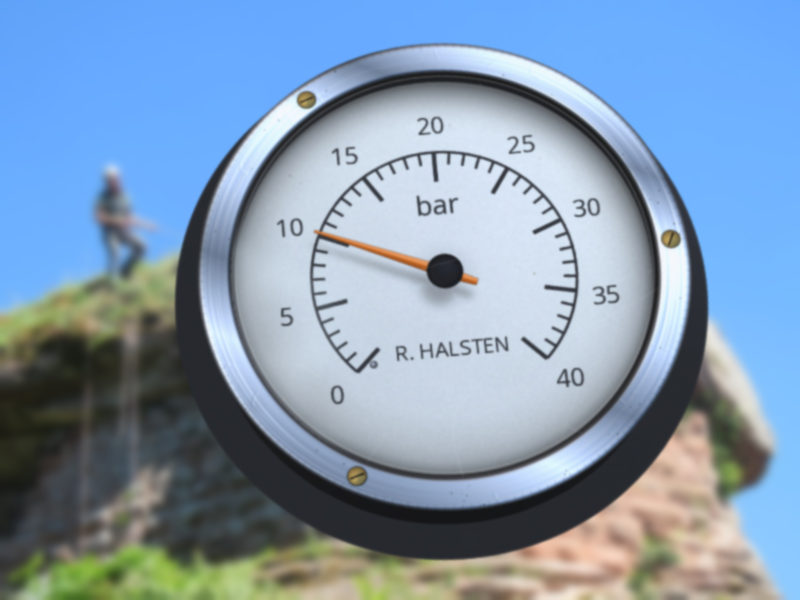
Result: 10bar
